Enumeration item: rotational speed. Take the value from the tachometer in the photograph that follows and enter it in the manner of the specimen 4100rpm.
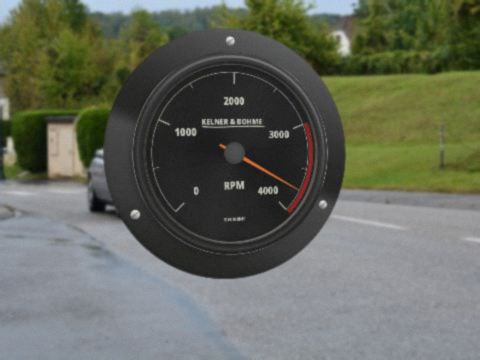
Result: 3750rpm
